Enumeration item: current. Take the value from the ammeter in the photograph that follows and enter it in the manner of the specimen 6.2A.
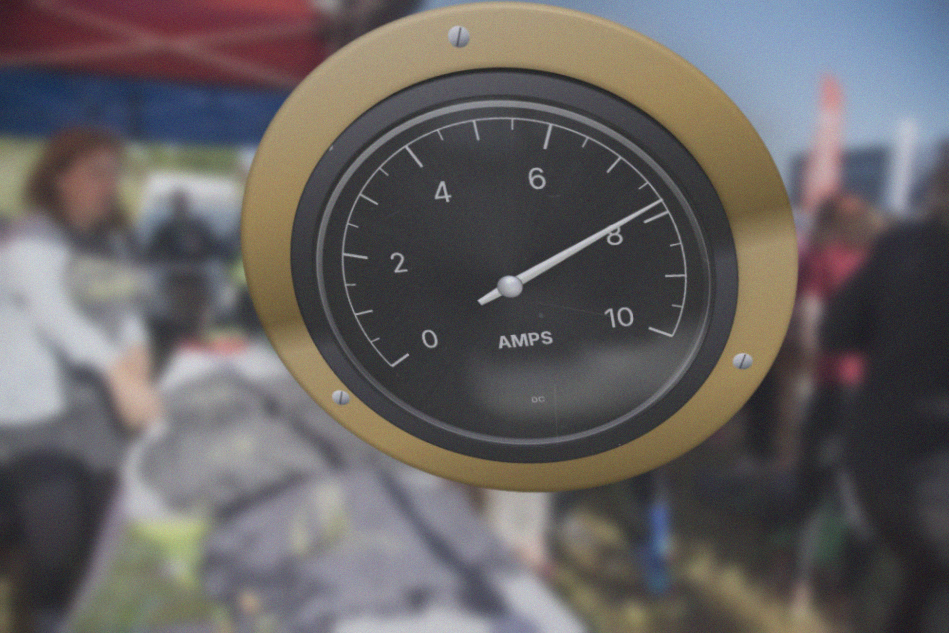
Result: 7.75A
